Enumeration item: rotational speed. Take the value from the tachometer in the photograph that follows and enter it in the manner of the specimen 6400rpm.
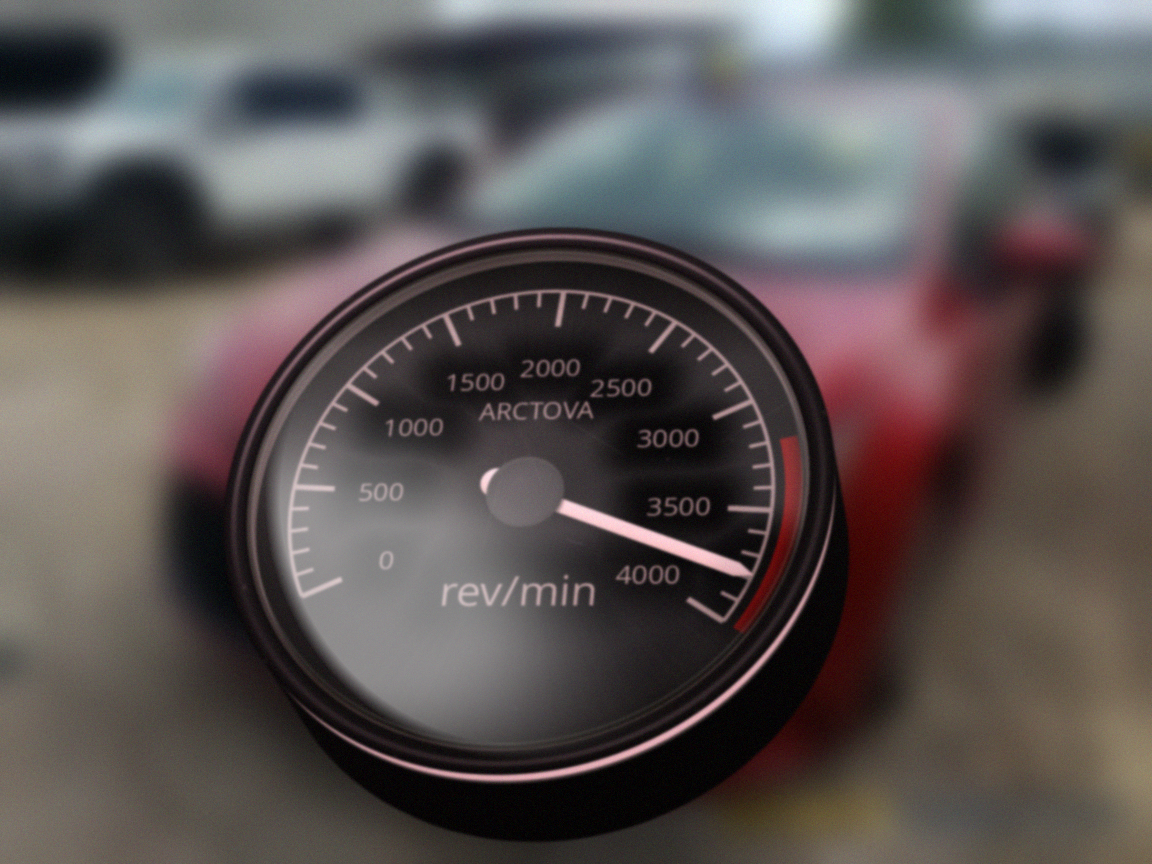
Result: 3800rpm
